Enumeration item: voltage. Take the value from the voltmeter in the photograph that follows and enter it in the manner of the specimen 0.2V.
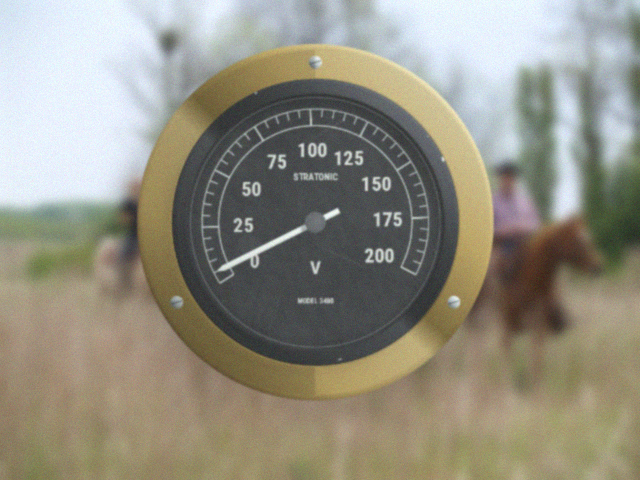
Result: 5V
